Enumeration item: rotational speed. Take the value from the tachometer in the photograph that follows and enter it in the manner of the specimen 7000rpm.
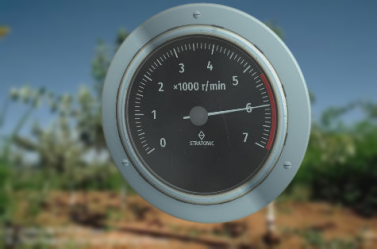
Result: 6000rpm
